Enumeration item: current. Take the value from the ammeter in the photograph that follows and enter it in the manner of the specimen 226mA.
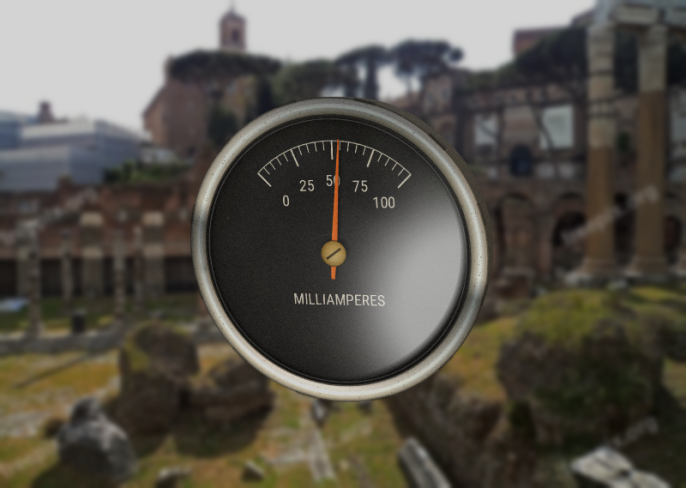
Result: 55mA
